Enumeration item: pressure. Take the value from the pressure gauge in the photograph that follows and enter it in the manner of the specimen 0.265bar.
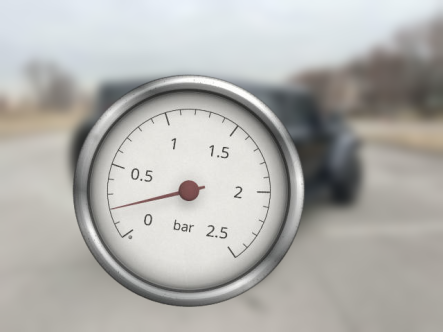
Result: 0.2bar
